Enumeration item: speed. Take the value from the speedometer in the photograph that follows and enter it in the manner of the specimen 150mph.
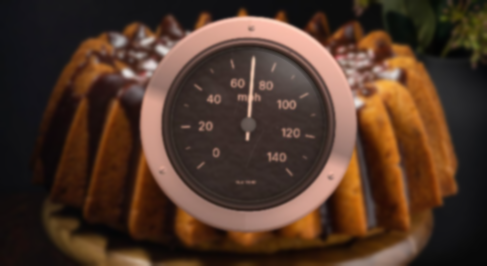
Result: 70mph
